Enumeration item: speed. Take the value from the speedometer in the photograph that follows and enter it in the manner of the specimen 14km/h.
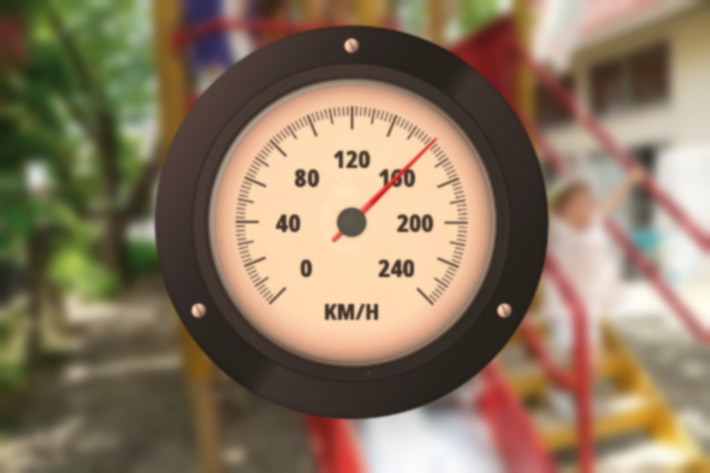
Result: 160km/h
